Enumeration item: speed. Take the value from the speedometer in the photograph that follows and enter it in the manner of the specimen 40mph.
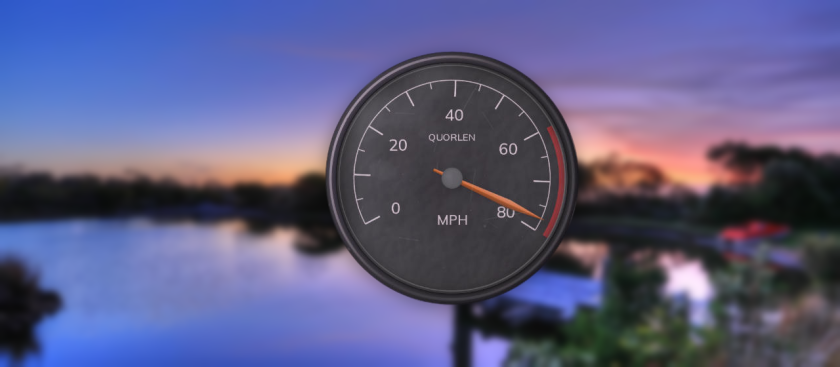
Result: 77.5mph
